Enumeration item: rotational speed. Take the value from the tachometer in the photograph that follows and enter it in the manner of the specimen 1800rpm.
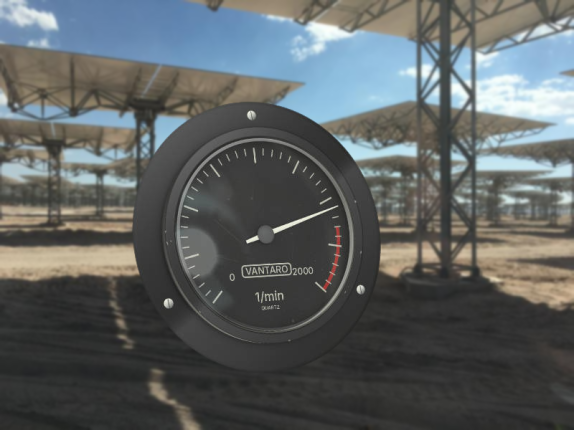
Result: 1550rpm
